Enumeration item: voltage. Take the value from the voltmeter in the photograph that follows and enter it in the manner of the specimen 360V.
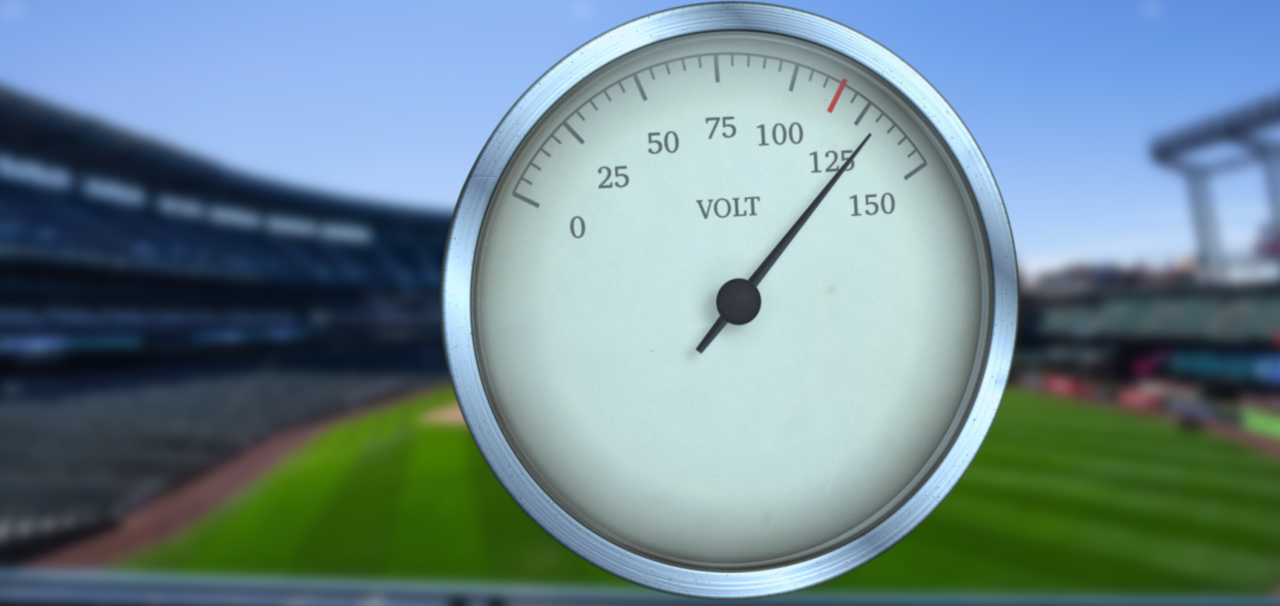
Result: 130V
